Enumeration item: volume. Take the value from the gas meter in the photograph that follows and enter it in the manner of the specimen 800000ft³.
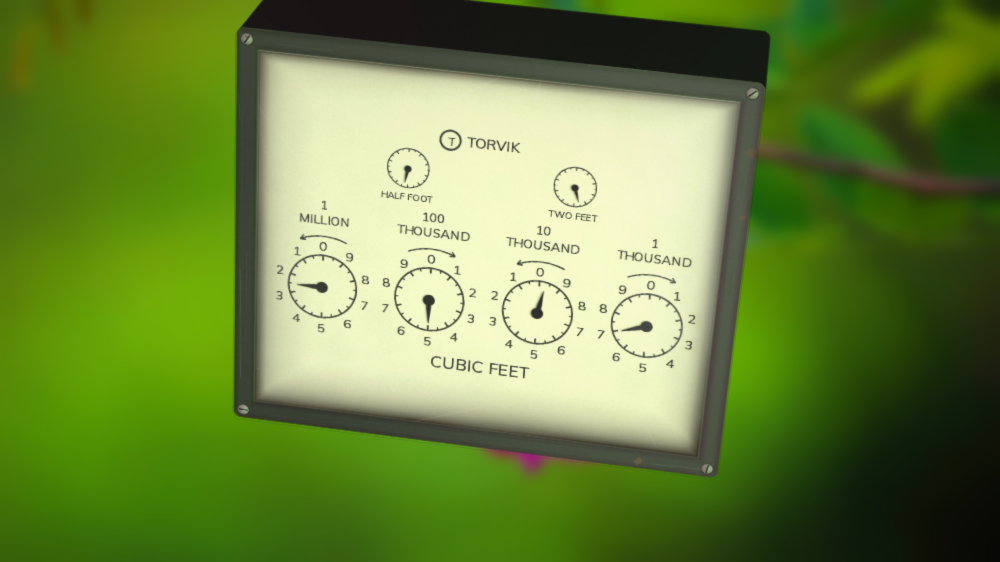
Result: 249700ft³
